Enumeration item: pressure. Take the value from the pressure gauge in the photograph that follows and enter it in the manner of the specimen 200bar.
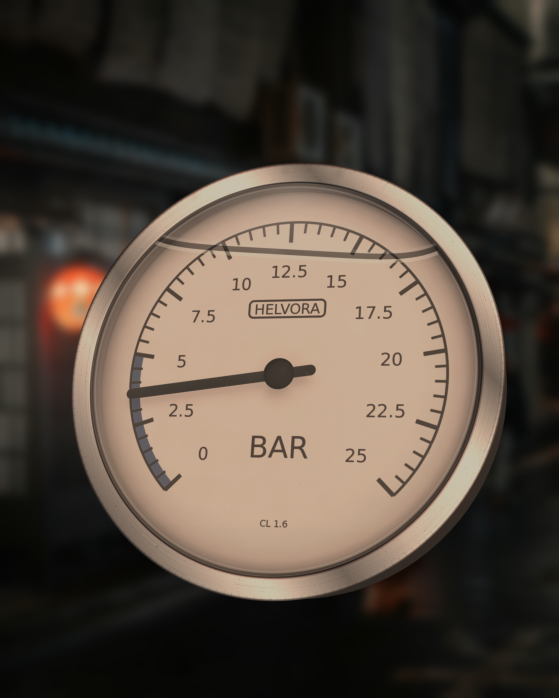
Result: 3.5bar
